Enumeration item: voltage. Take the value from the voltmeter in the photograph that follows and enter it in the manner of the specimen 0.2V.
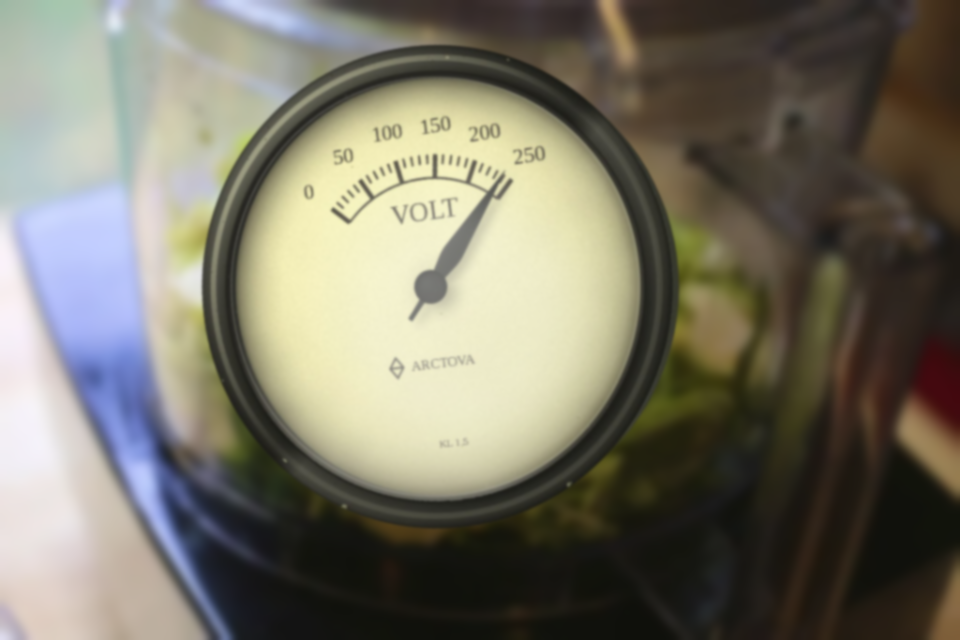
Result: 240V
